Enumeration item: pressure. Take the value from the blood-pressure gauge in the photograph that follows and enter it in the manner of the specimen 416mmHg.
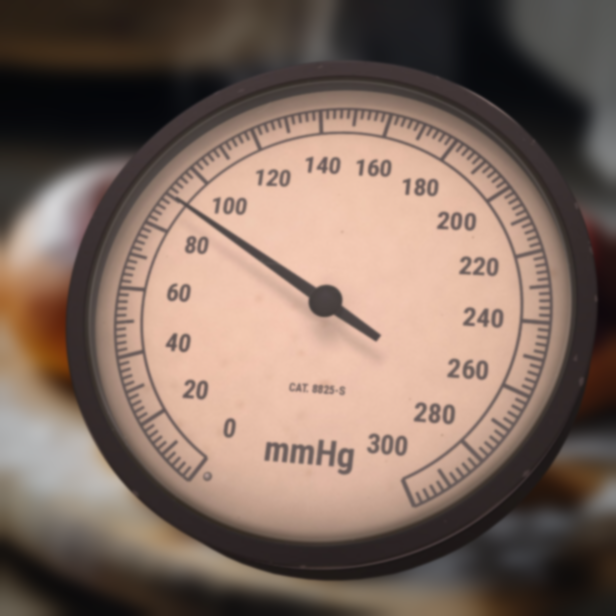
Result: 90mmHg
